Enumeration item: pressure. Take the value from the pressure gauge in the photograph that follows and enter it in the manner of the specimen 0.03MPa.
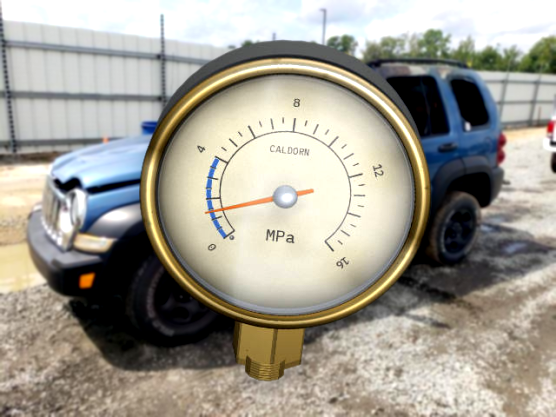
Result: 1.5MPa
